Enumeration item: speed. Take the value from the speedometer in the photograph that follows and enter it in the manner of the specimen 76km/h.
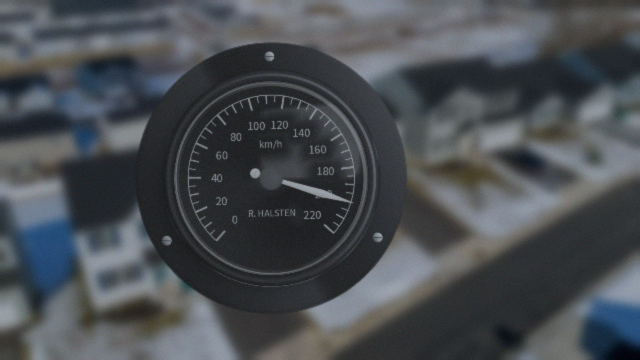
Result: 200km/h
